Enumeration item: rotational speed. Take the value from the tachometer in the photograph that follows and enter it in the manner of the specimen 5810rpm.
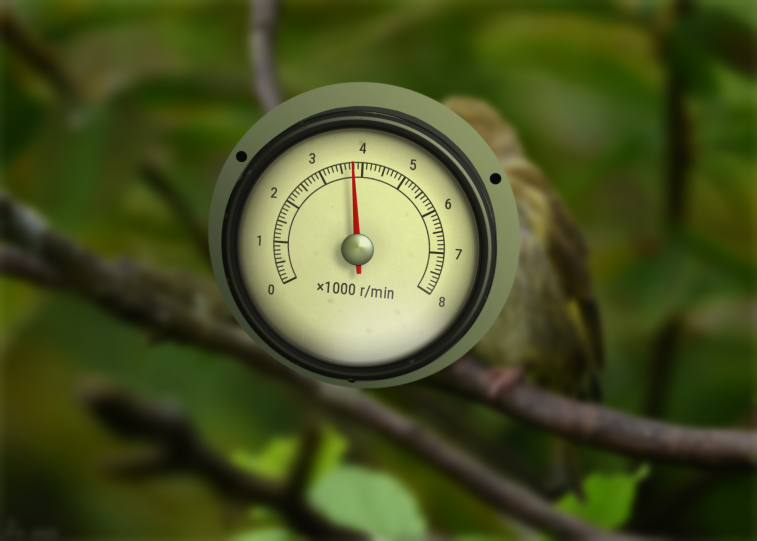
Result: 3800rpm
